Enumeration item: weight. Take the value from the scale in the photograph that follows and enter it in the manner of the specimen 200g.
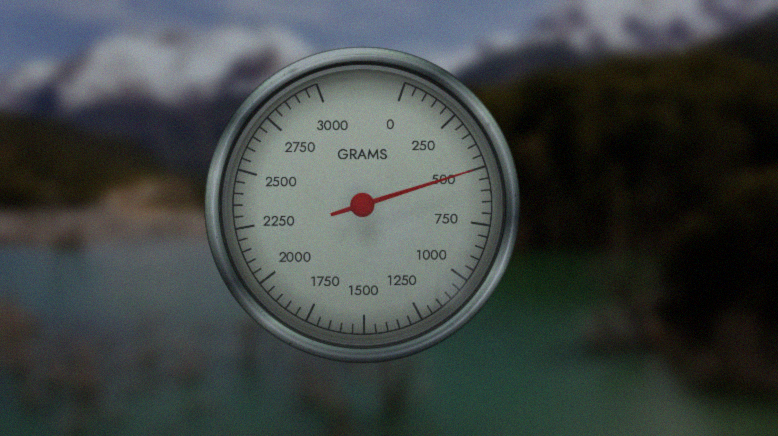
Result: 500g
